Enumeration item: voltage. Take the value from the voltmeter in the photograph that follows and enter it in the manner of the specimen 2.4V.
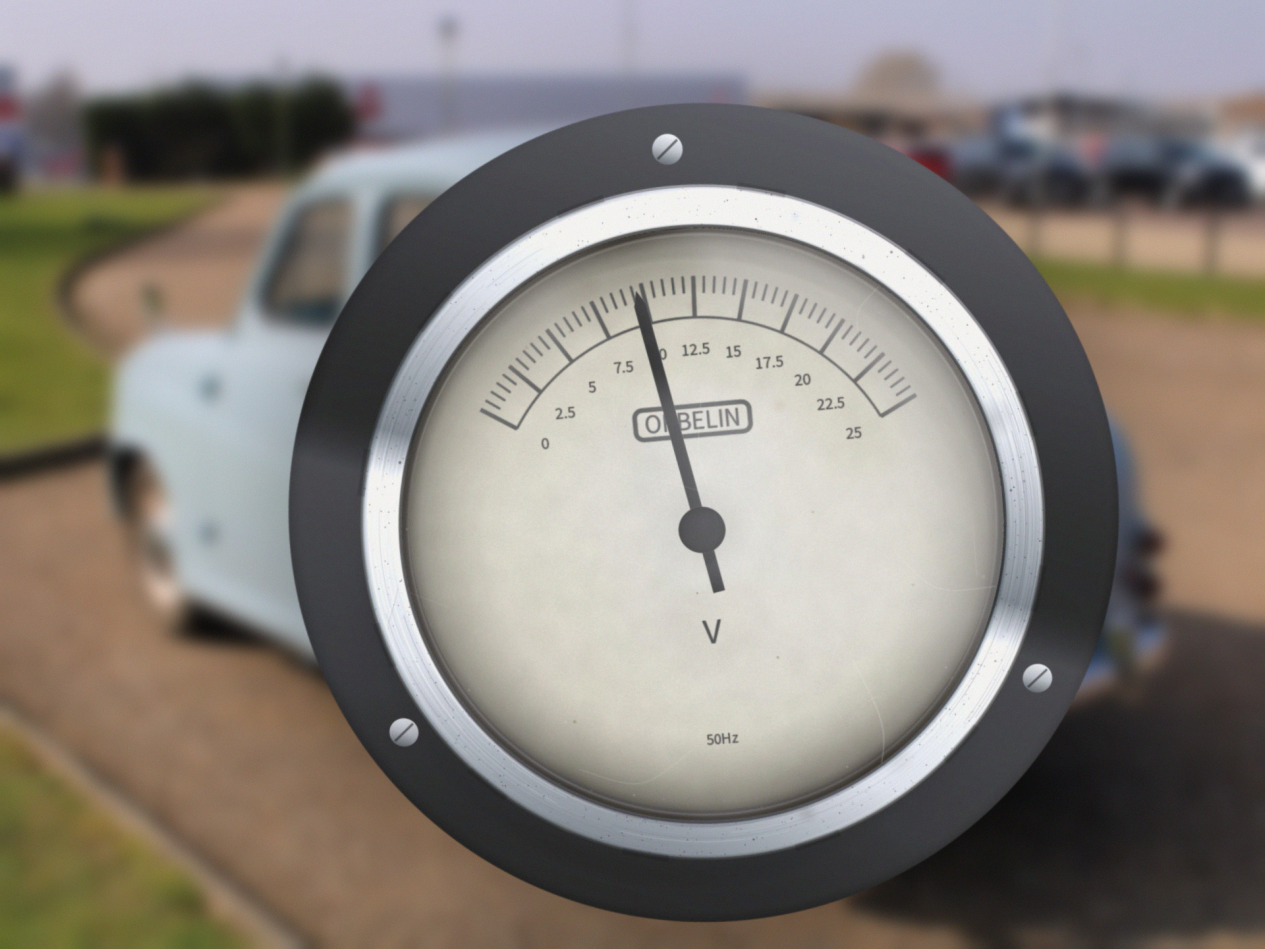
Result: 9.75V
